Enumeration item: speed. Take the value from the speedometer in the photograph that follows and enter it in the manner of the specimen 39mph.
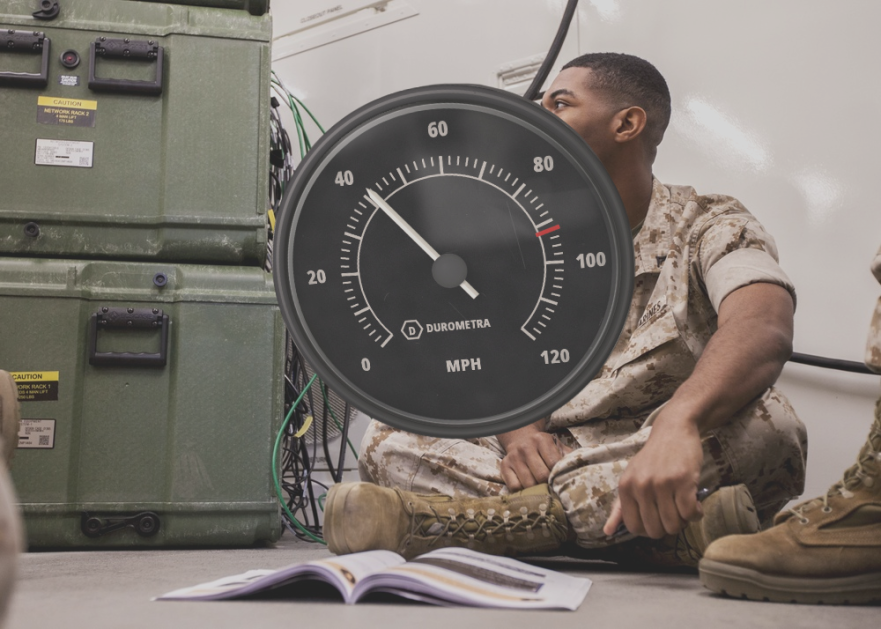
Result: 42mph
